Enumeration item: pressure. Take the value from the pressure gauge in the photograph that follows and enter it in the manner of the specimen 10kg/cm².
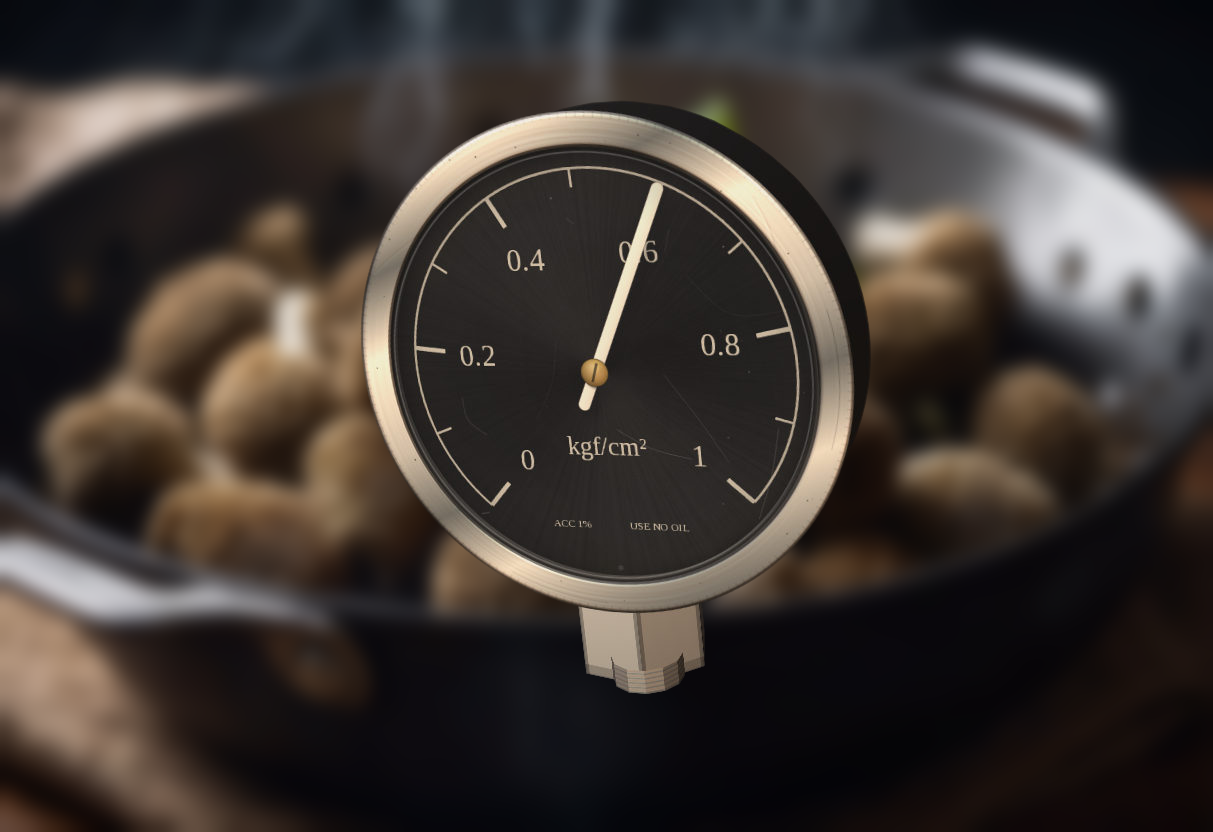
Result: 0.6kg/cm²
